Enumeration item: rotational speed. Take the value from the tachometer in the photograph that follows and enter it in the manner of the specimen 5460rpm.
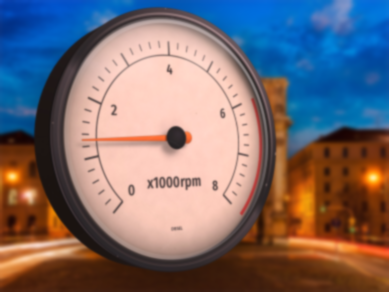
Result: 1300rpm
